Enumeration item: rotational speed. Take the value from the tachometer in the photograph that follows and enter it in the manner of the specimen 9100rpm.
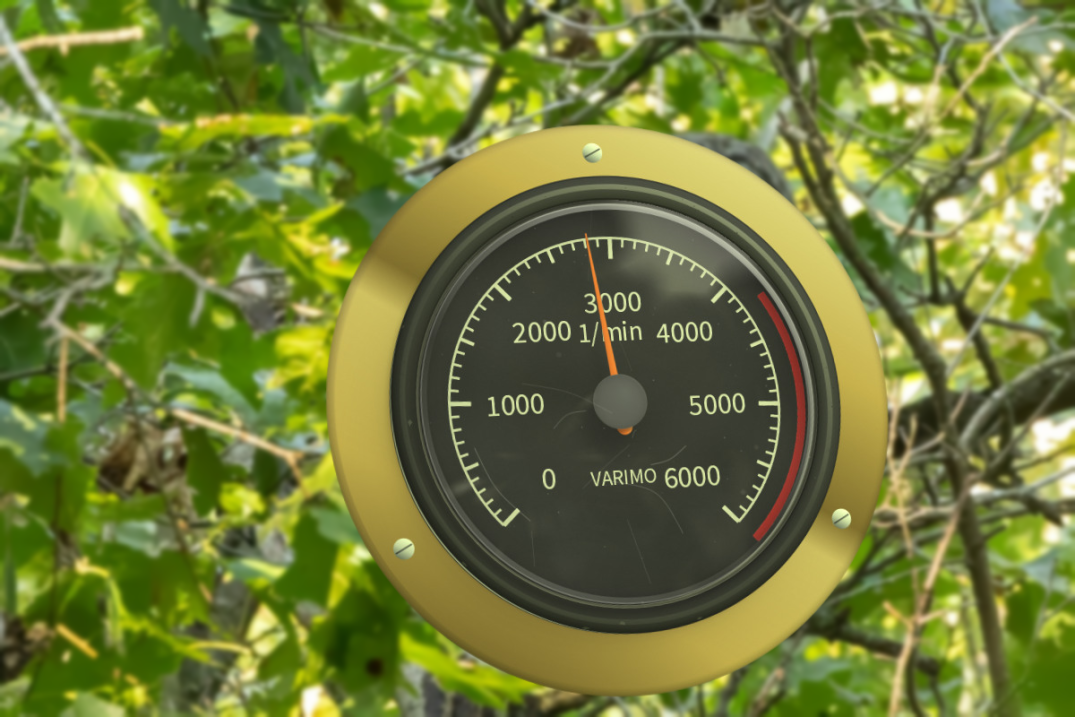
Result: 2800rpm
